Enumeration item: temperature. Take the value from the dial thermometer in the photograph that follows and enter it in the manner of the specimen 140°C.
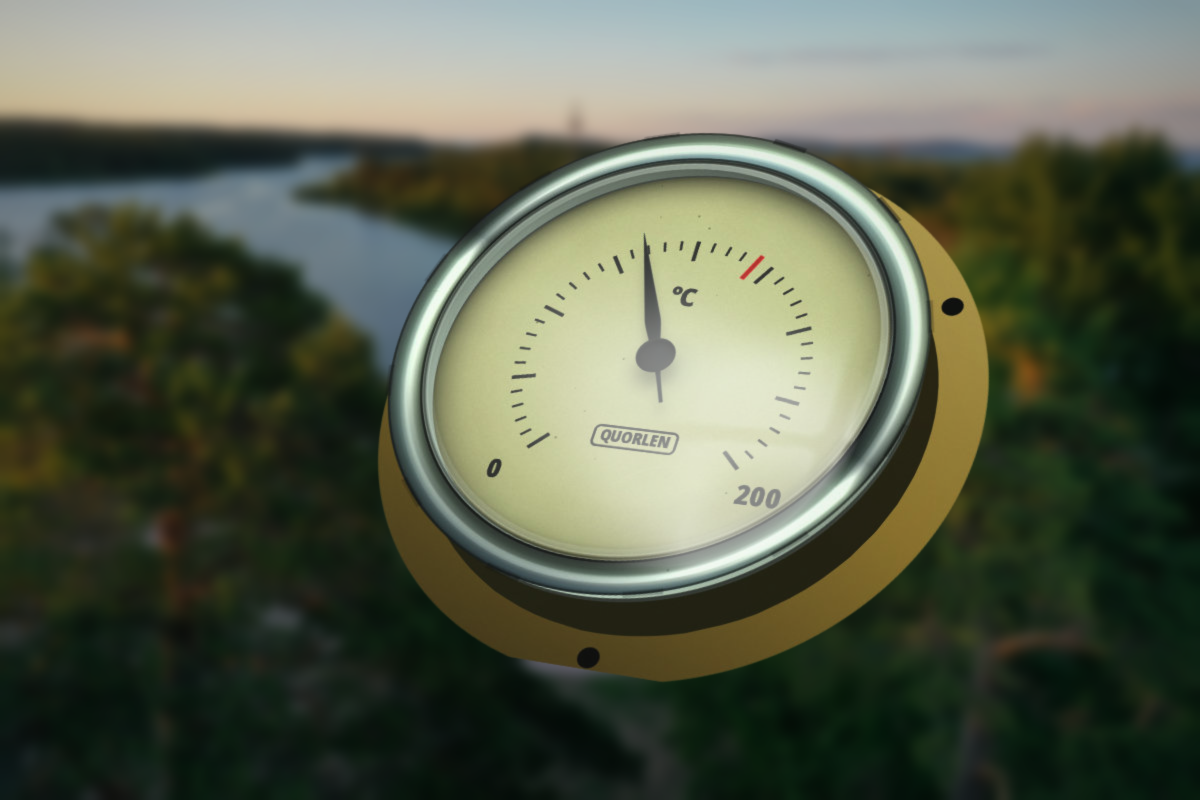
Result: 85°C
